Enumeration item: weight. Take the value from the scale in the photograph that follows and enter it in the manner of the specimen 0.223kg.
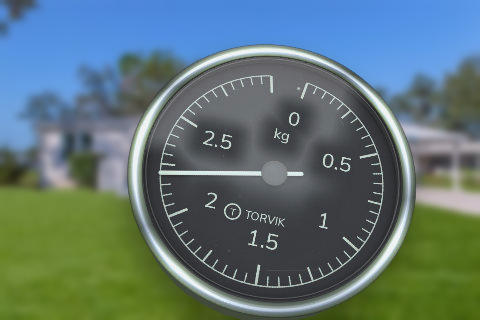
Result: 2.2kg
